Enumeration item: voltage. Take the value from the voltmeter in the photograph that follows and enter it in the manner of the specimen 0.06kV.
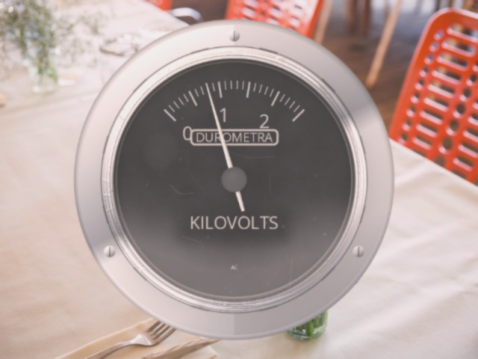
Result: 0.8kV
